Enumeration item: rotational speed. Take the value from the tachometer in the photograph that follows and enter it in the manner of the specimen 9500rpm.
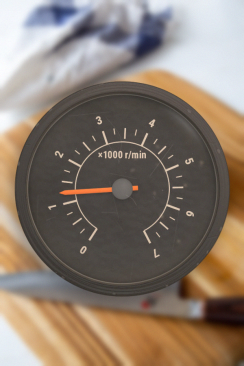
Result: 1250rpm
